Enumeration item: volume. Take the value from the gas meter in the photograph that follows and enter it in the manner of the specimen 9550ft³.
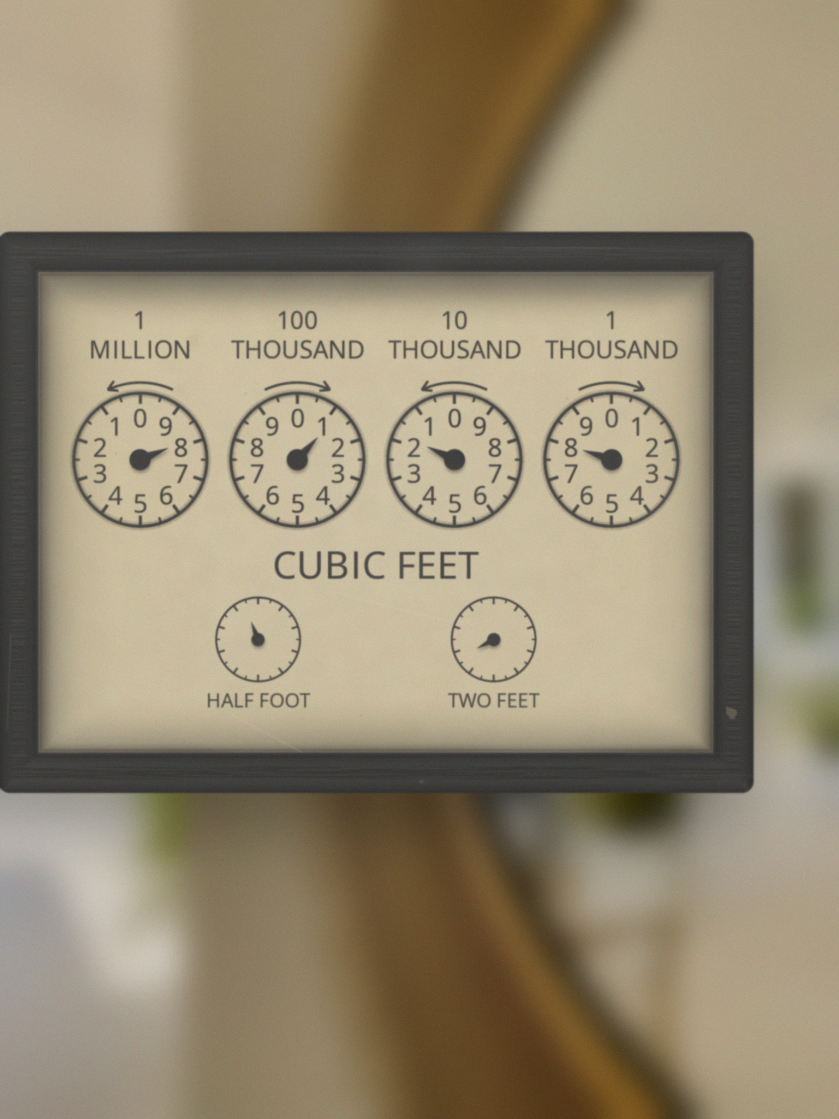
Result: 811800ft³
